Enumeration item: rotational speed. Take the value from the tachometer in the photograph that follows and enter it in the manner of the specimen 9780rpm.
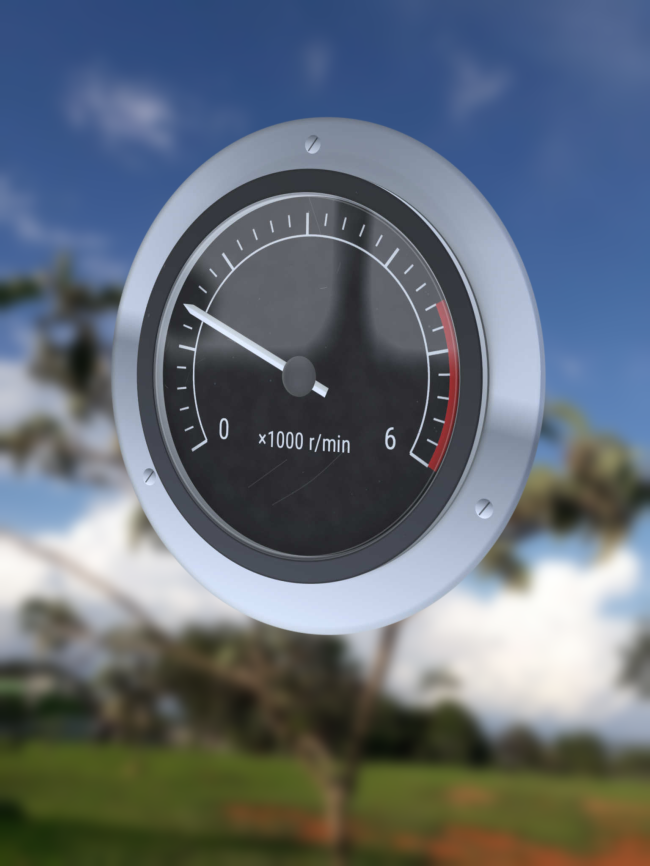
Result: 1400rpm
